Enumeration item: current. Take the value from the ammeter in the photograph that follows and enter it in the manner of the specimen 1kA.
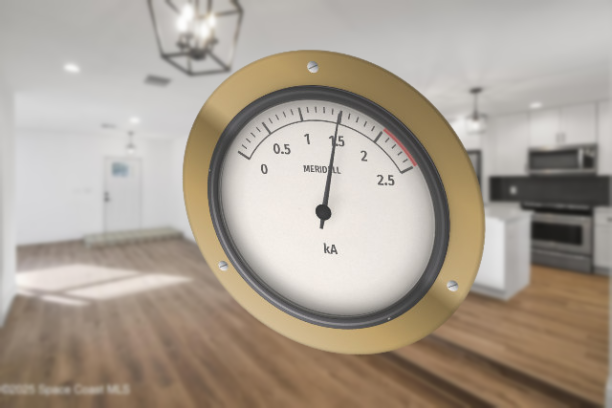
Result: 1.5kA
